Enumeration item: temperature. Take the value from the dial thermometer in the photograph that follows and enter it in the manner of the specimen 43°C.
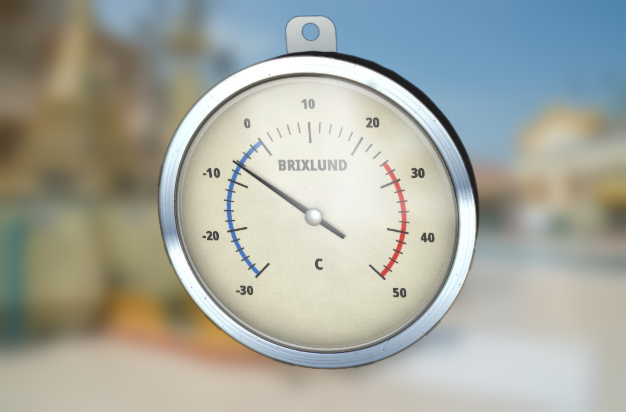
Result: -6°C
